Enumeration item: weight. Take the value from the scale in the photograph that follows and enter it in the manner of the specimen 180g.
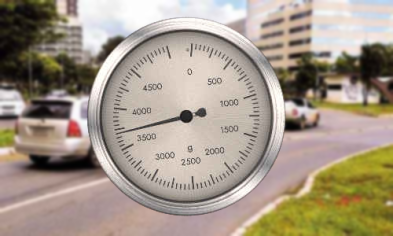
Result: 3700g
